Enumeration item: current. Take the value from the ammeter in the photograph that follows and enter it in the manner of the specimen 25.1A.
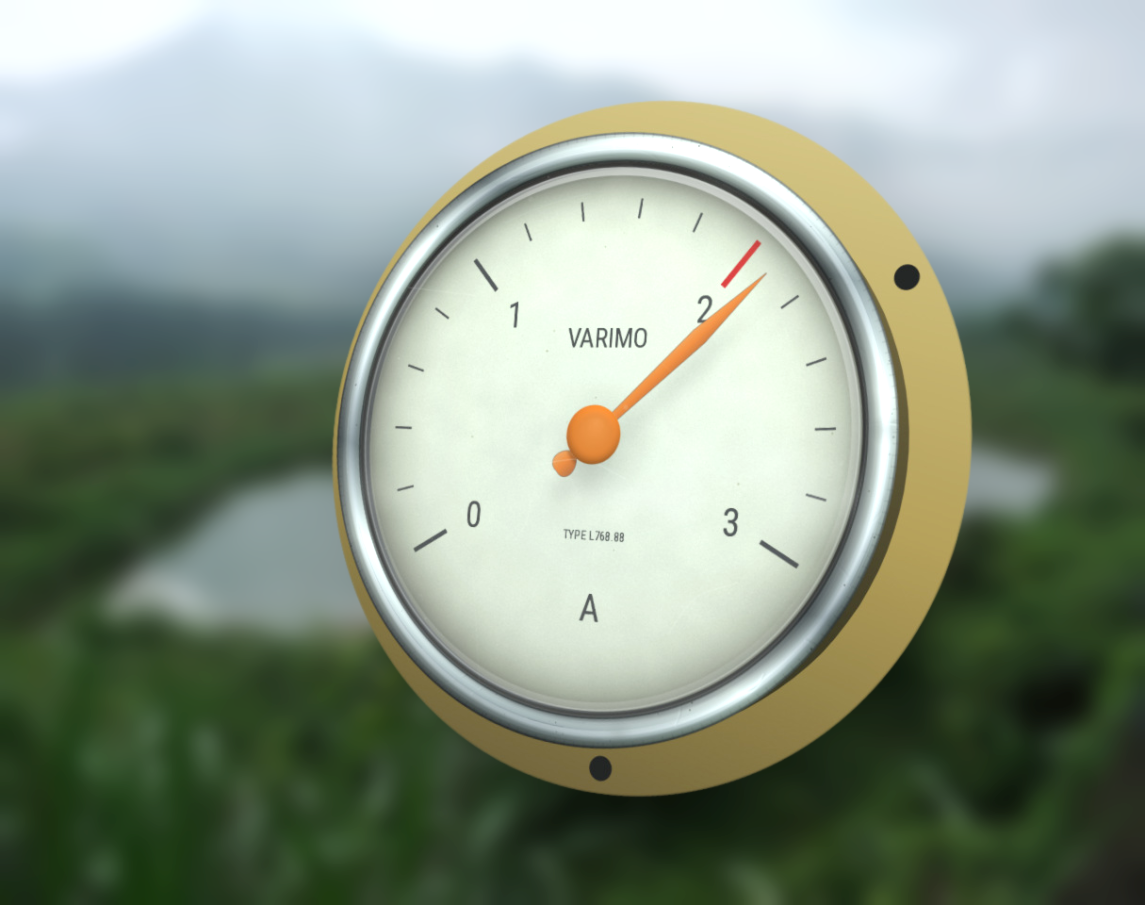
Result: 2.1A
